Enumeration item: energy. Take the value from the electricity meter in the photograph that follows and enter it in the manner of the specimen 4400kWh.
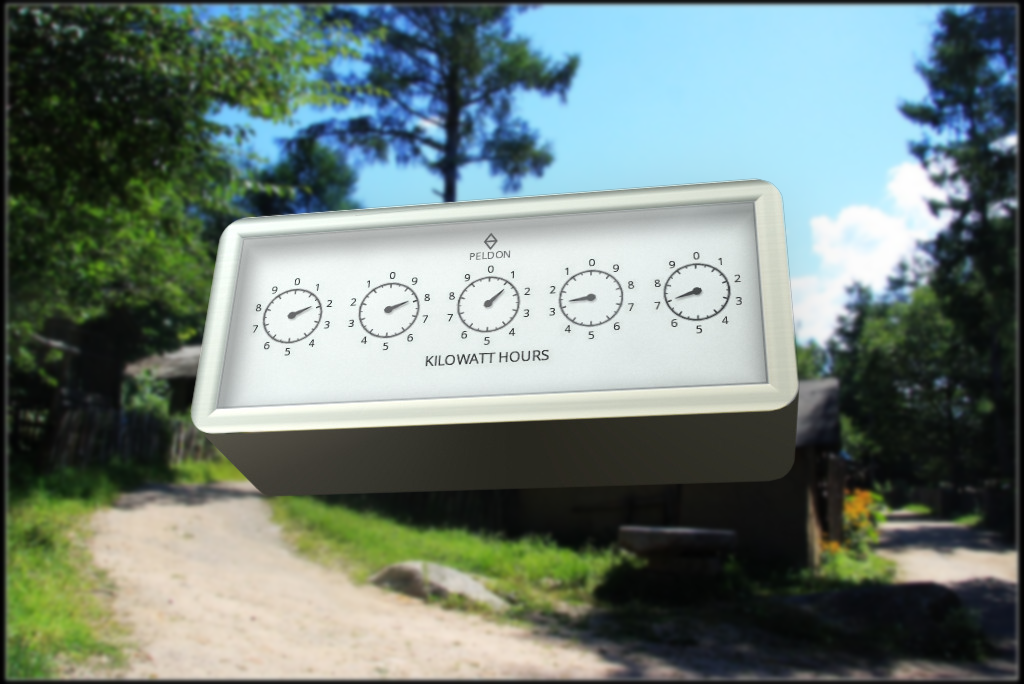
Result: 18127kWh
